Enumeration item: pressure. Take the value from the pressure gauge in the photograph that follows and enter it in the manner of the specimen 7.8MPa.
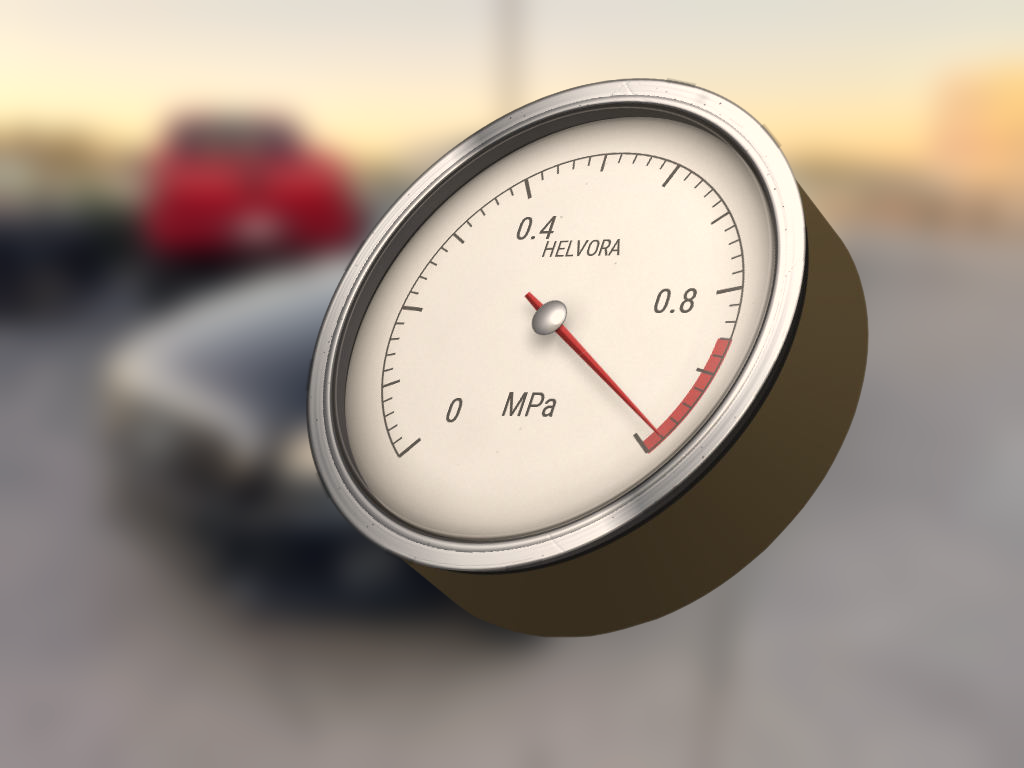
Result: 0.98MPa
